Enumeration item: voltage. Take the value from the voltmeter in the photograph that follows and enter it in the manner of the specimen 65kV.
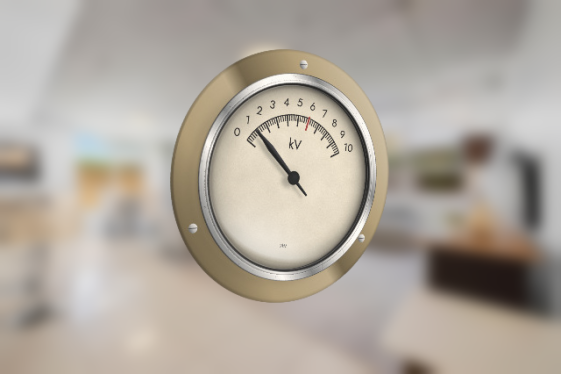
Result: 1kV
